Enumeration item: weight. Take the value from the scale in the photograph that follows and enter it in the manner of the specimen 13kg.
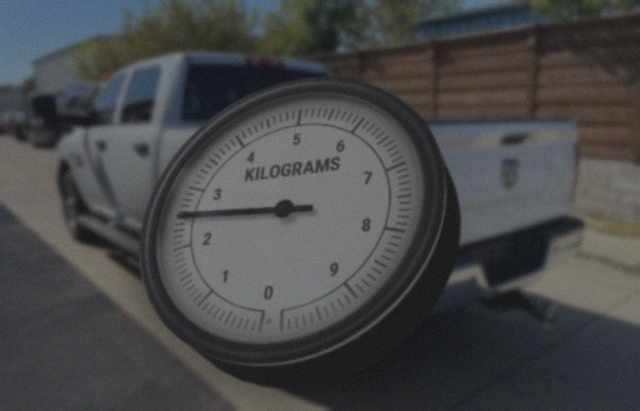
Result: 2.5kg
